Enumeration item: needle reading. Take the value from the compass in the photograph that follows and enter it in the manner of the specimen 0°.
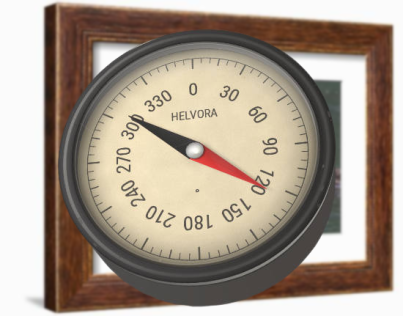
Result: 125°
